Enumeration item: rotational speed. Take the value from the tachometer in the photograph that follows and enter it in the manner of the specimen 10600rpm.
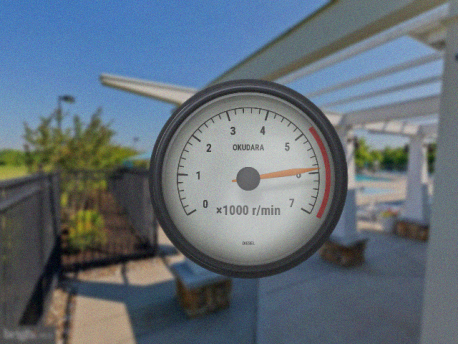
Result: 5900rpm
